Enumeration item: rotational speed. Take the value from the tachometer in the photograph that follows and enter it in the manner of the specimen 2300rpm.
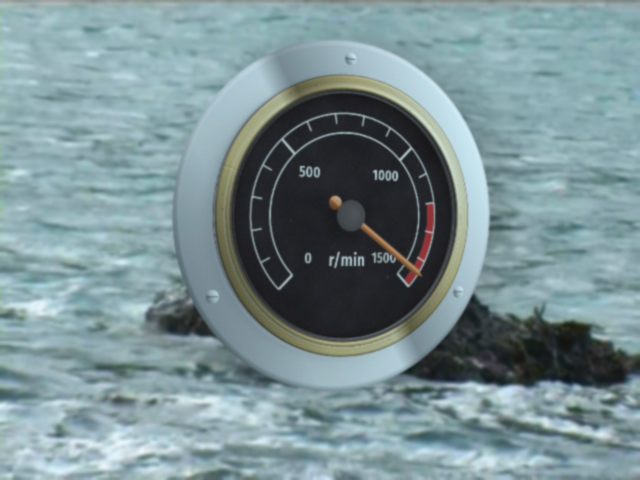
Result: 1450rpm
